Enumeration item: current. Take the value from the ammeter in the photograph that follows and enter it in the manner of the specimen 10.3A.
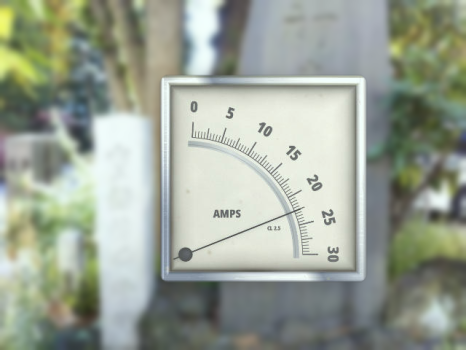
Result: 22.5A
